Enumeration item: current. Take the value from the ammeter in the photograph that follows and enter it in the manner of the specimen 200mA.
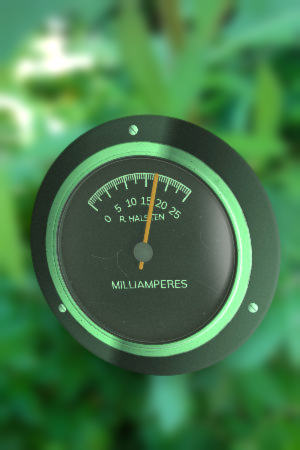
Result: 17.5mA
